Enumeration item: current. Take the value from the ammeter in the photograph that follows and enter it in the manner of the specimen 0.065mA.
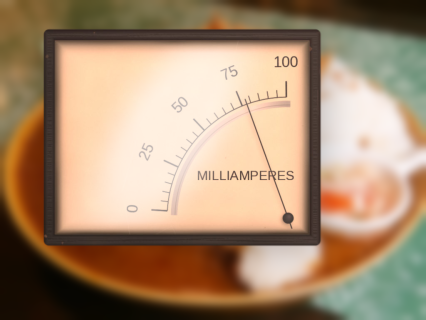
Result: 77.5mA
